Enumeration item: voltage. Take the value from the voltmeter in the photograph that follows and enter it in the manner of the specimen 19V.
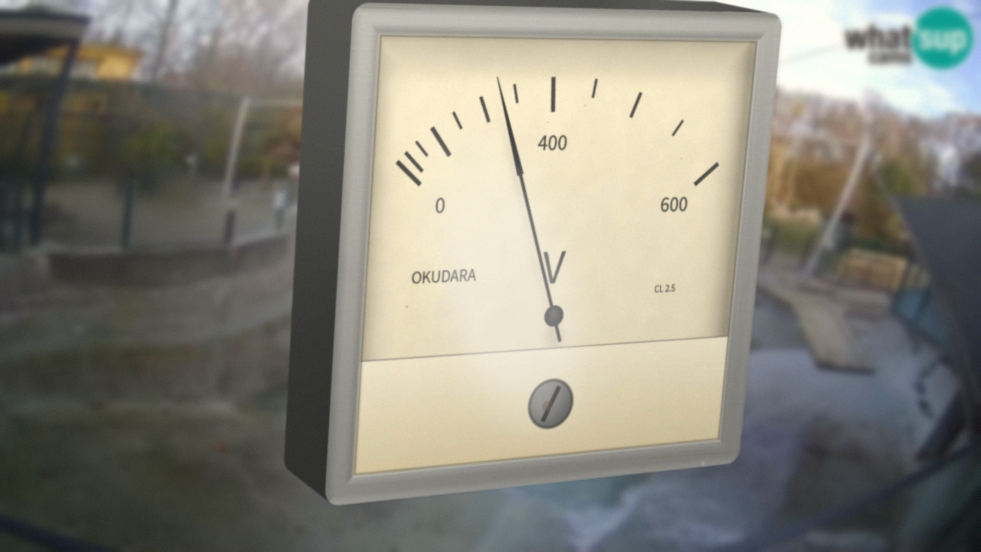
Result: 325V
